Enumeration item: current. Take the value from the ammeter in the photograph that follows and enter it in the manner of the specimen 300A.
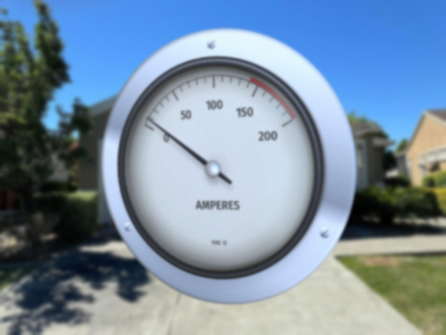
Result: 10A
